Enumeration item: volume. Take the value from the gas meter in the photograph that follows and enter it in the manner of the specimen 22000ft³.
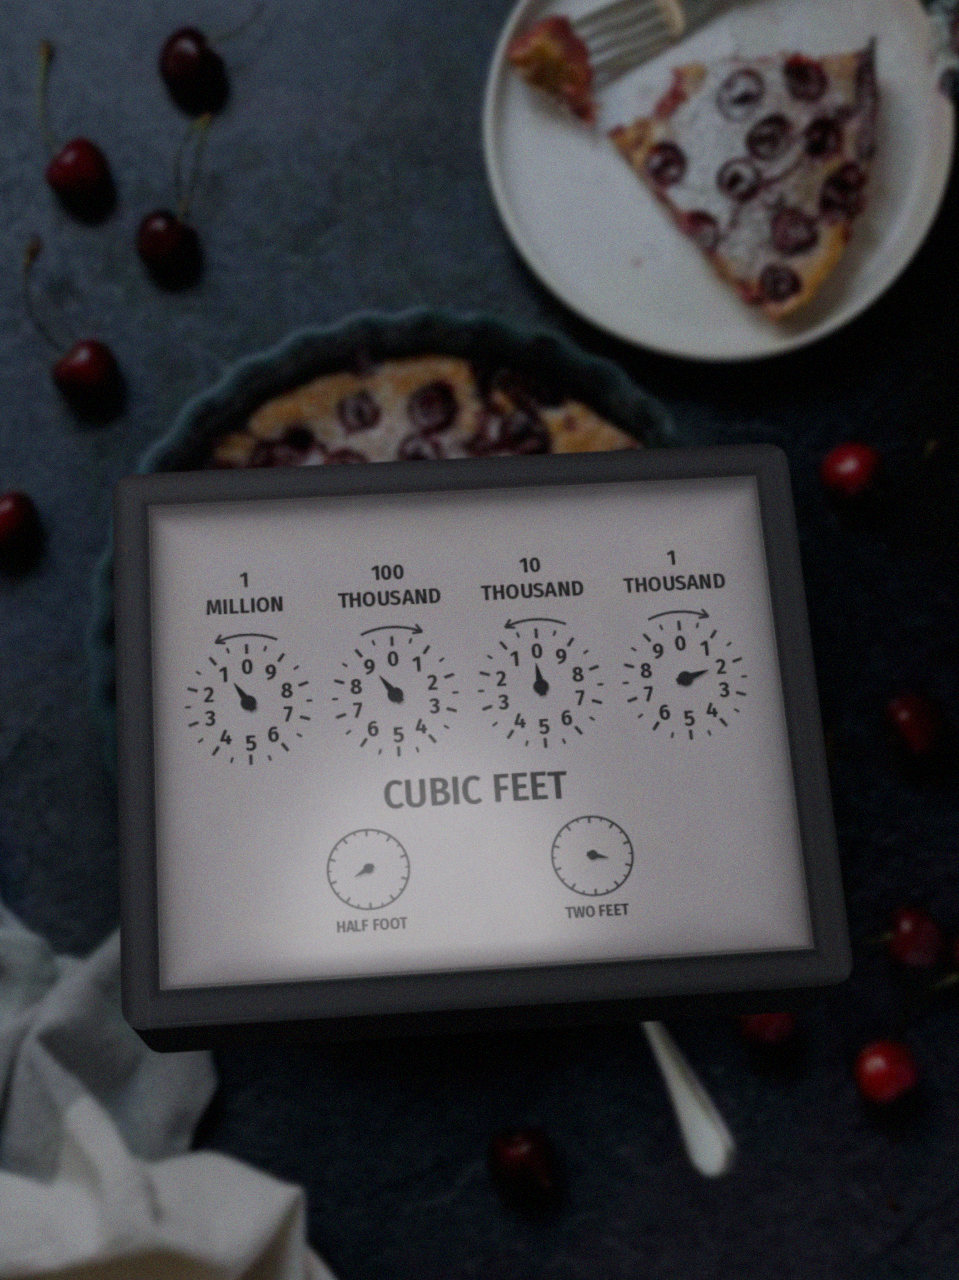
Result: 90200ft³
